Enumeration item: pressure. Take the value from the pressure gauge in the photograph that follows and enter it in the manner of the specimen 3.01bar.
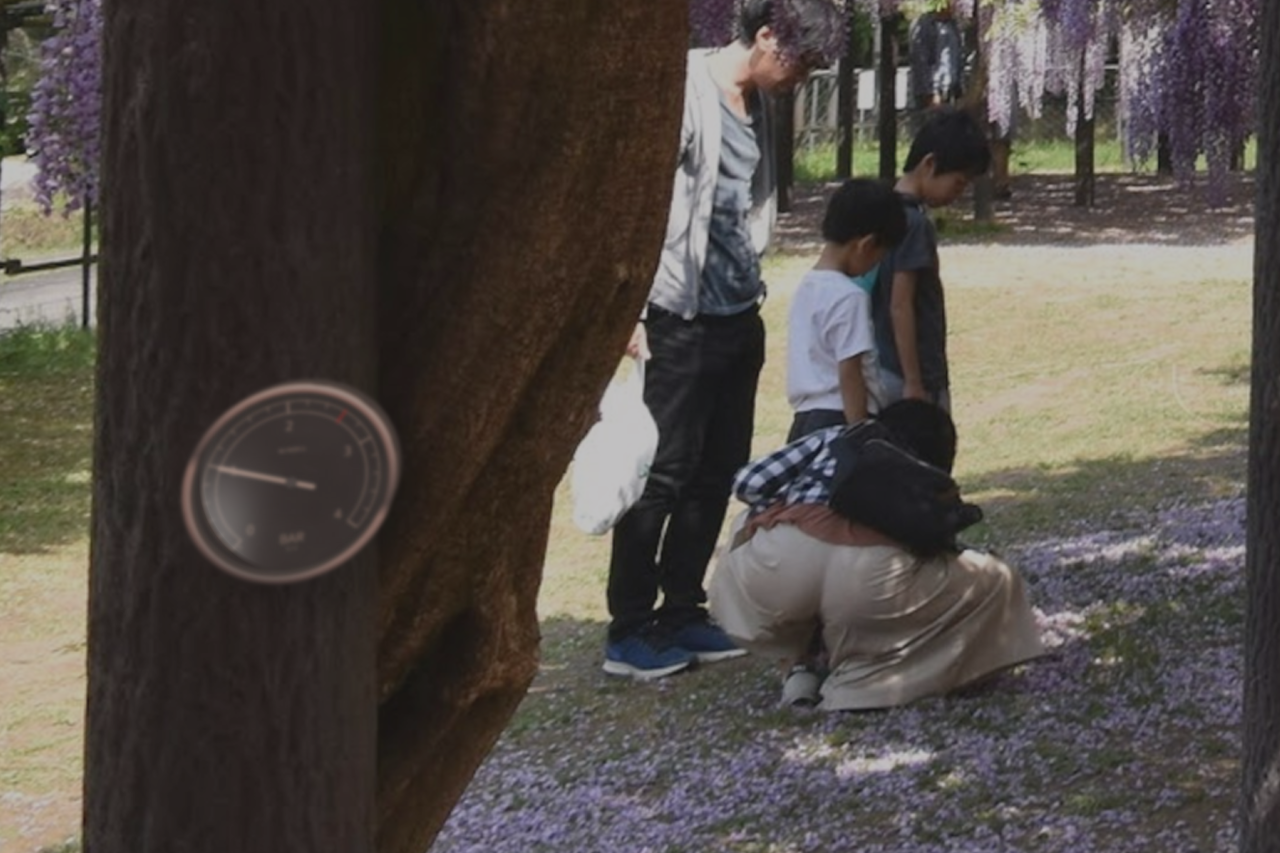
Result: 1bar
